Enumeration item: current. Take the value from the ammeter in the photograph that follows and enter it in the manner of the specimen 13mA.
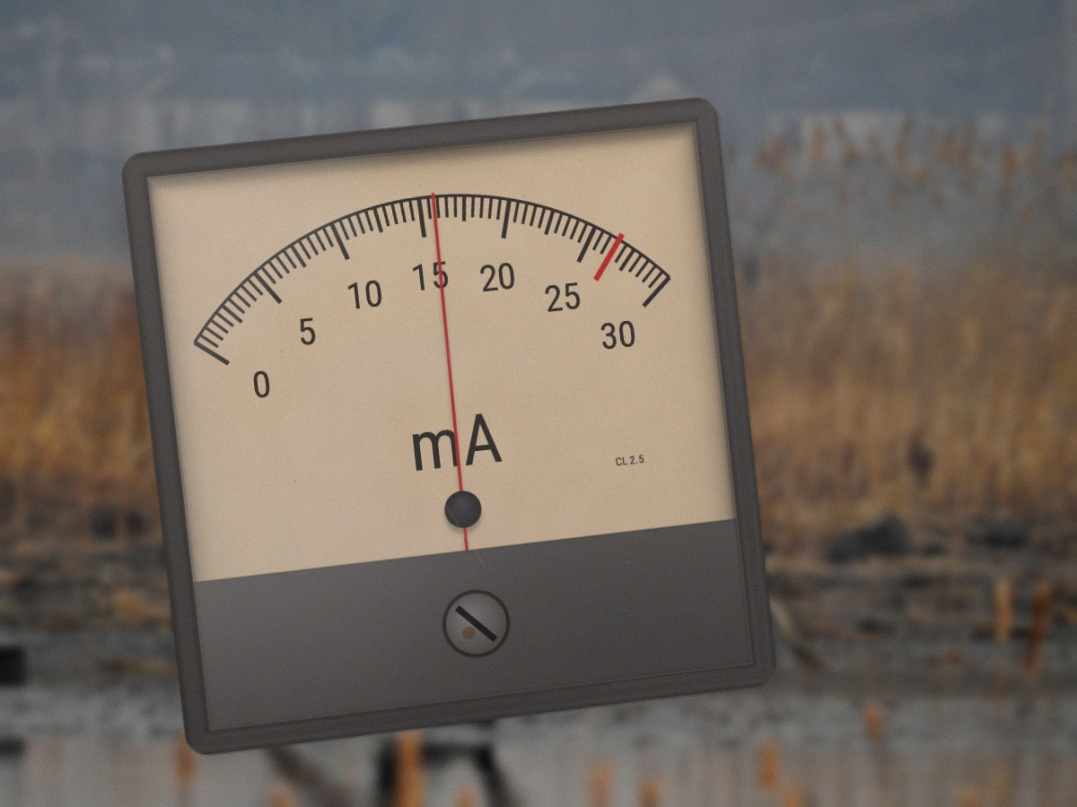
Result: 15.75mA
